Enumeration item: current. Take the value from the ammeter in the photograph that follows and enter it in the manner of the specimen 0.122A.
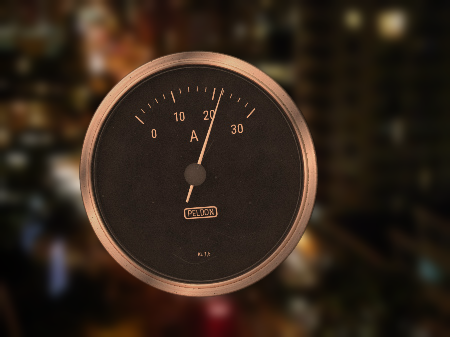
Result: 22A
